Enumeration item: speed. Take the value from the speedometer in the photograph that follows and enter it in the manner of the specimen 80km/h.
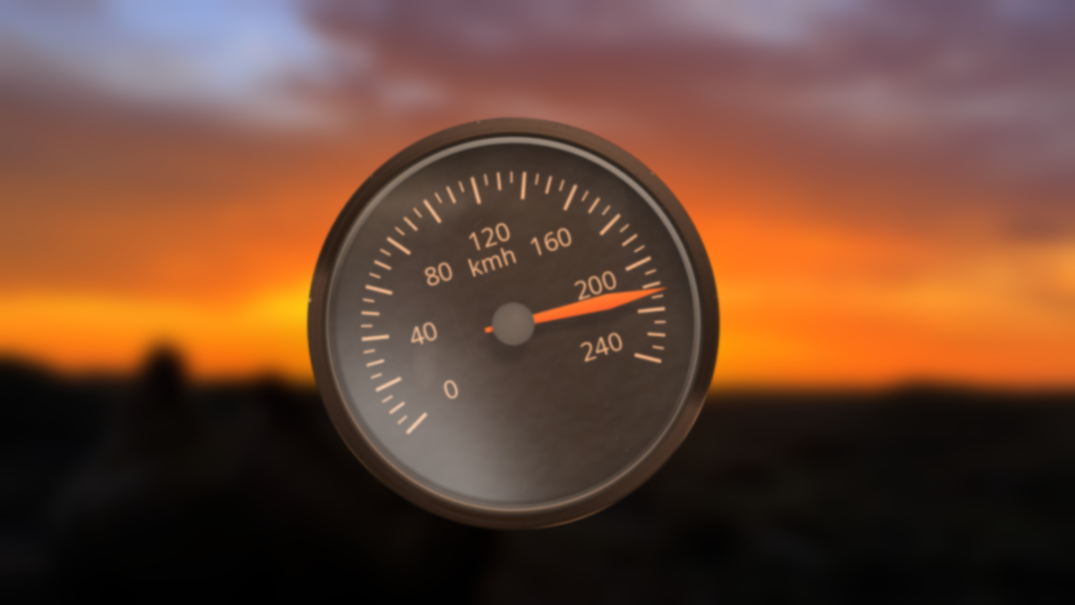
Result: 212.5km/h
